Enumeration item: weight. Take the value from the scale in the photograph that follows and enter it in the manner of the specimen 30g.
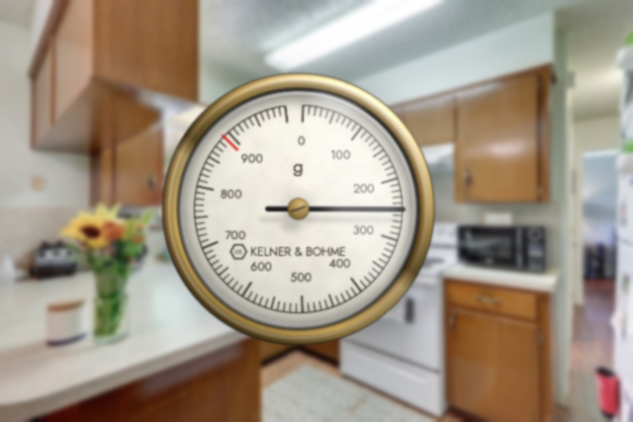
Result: 250g
